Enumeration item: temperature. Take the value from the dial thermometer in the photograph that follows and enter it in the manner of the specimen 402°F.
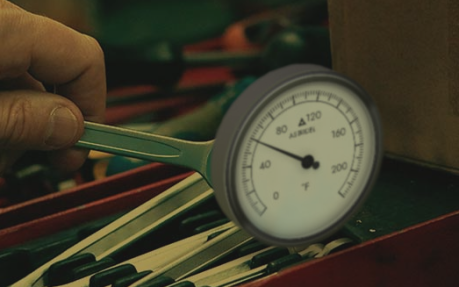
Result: 60°F
